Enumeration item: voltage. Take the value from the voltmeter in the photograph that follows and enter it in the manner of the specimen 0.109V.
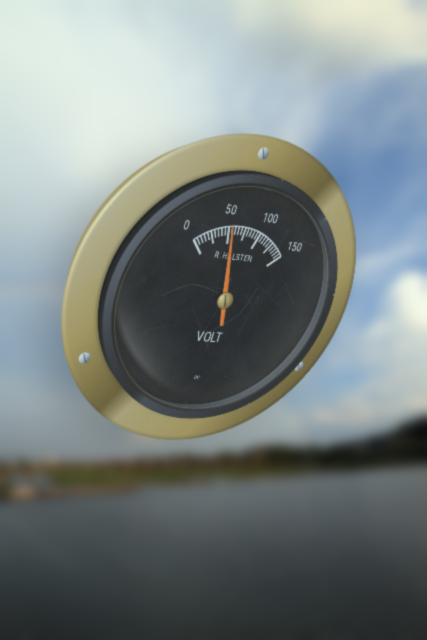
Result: 50V
